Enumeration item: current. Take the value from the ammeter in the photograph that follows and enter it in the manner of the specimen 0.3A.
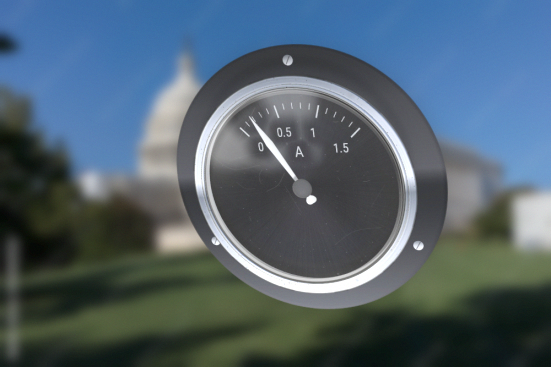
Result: 0.2A
